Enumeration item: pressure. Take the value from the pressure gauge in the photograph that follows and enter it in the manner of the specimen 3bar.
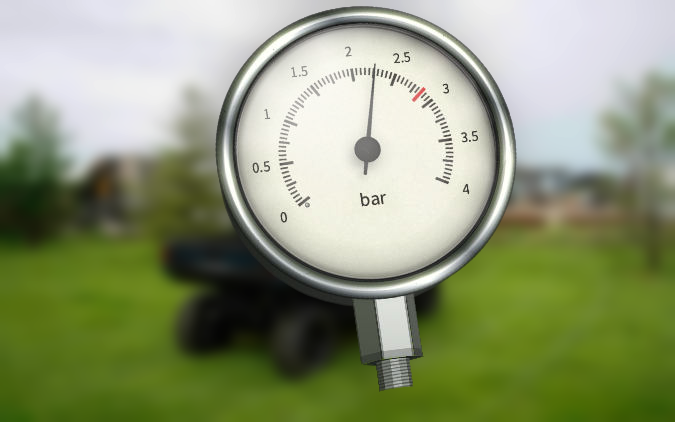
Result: 2.25bar
